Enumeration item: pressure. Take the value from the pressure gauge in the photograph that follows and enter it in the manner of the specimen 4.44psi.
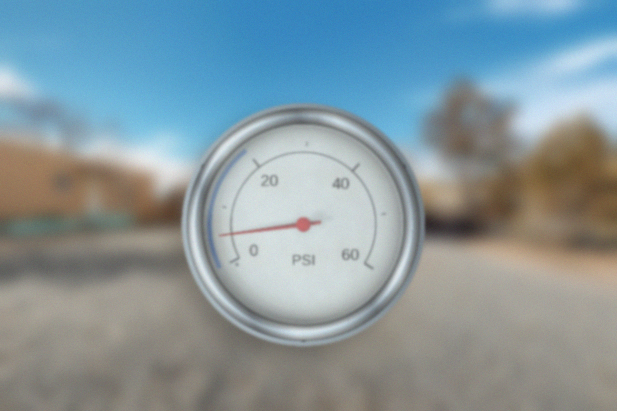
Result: 5psi
